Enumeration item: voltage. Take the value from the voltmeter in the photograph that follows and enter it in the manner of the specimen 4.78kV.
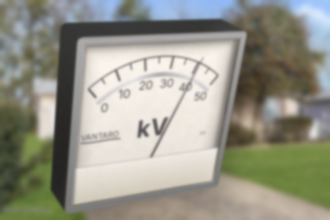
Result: 40kV
